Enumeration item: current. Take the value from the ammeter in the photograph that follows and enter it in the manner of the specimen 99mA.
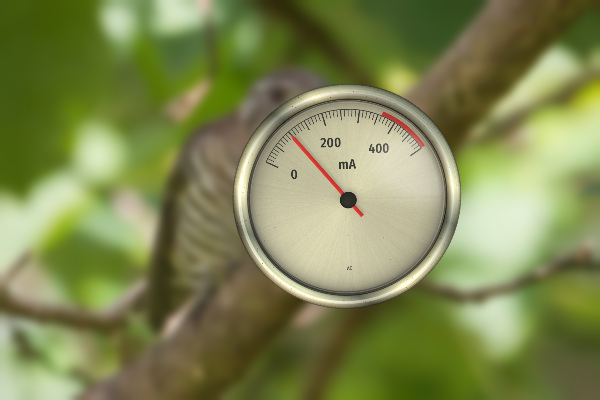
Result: 100mA
